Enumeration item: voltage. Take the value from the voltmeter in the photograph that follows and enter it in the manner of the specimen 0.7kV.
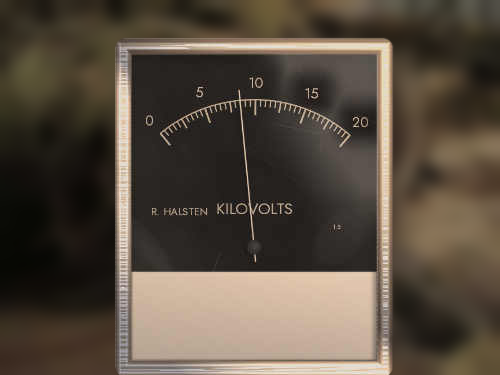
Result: 8.5kV
